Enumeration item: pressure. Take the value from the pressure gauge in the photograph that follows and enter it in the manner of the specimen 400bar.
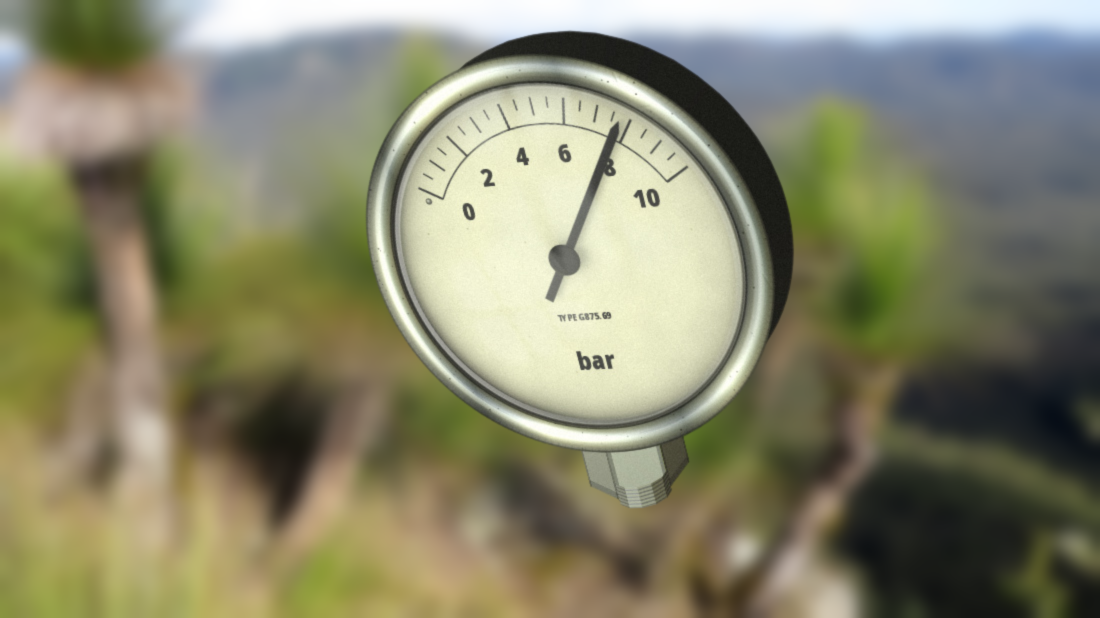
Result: 7.75bar
